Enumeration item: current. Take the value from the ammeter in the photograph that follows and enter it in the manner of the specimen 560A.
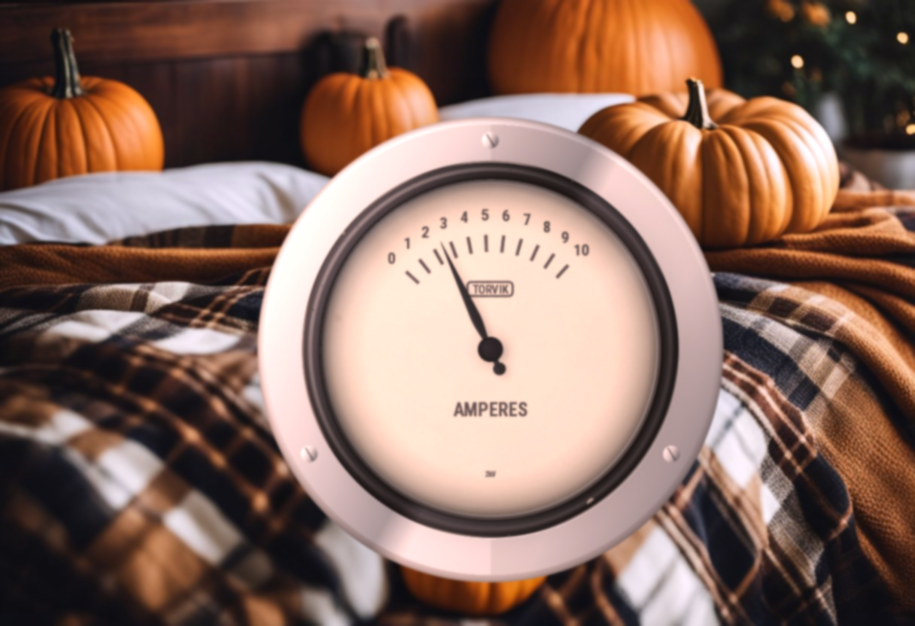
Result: 2.5A
